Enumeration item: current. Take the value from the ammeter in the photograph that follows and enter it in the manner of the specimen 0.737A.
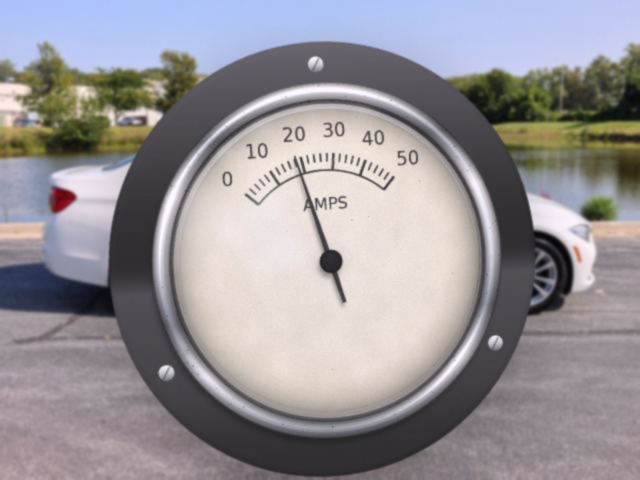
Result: 18A
